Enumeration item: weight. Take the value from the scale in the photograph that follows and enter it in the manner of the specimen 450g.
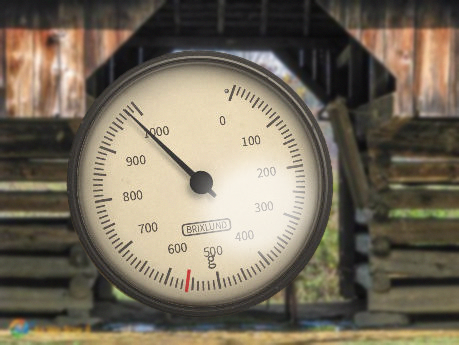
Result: 980g
